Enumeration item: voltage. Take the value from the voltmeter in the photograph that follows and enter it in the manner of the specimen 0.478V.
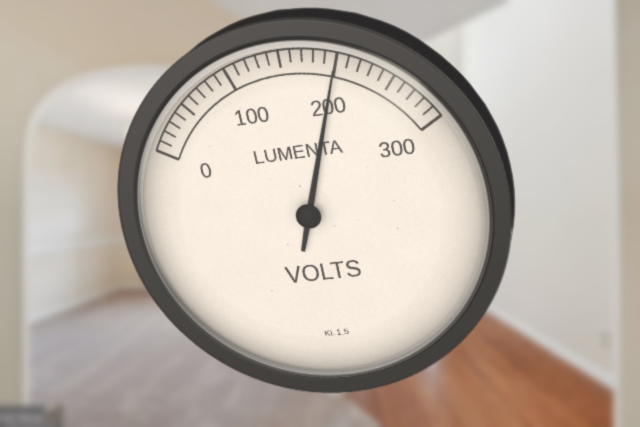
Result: 200V
